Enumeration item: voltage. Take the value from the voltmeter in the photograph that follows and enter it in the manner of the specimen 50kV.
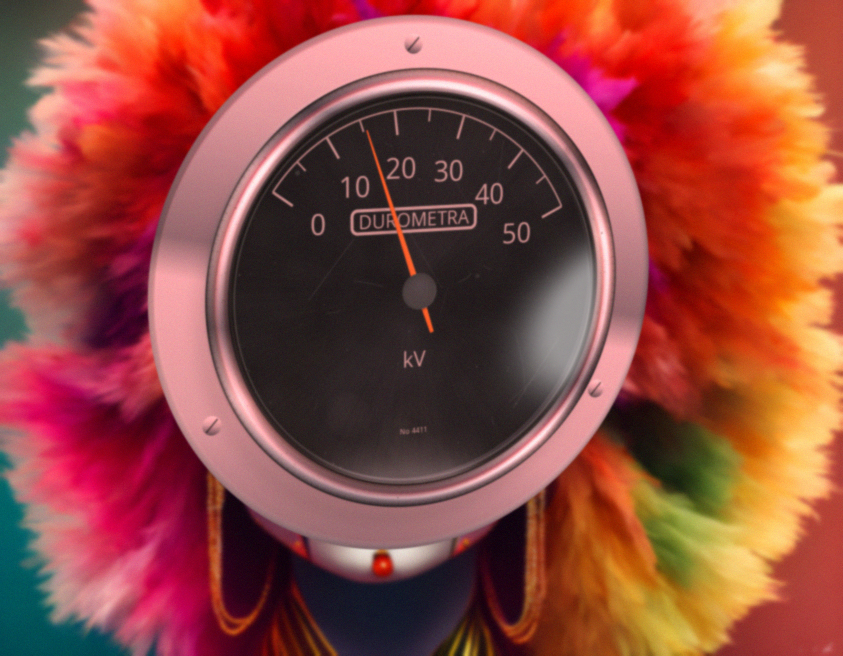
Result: 15kV
